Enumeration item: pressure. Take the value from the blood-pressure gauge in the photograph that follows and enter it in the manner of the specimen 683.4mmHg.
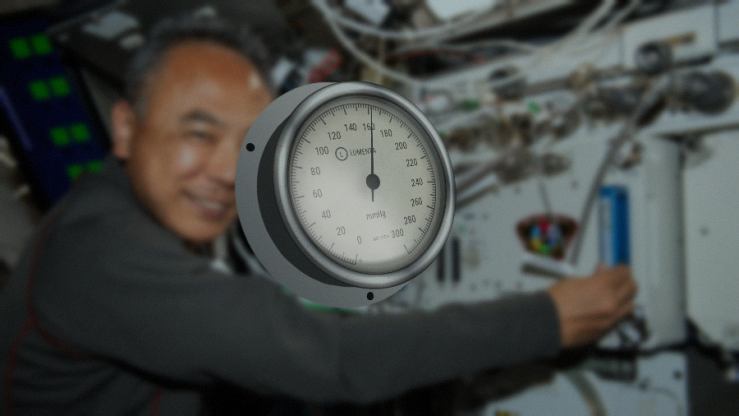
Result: 160mmHg
